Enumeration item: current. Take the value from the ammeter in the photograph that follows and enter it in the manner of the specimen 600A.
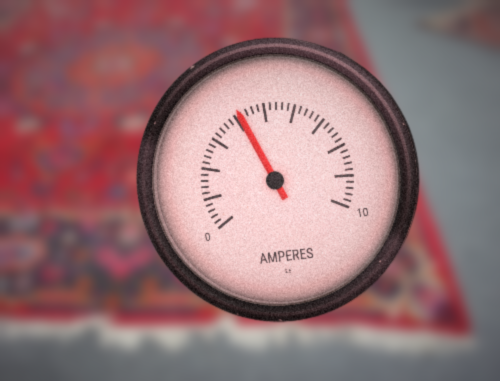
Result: 4.2A
